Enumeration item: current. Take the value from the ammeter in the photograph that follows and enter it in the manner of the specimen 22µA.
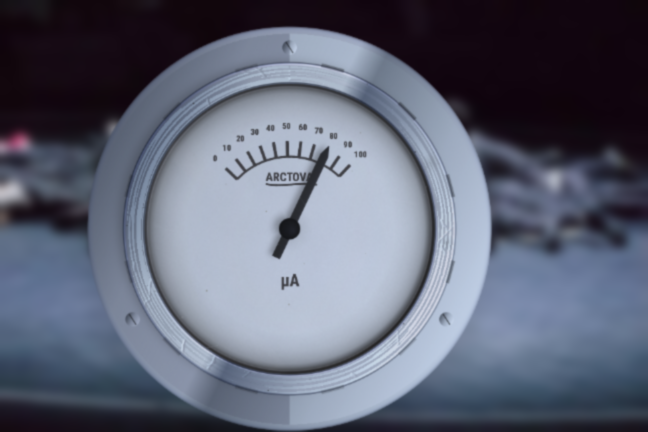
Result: 80µA
